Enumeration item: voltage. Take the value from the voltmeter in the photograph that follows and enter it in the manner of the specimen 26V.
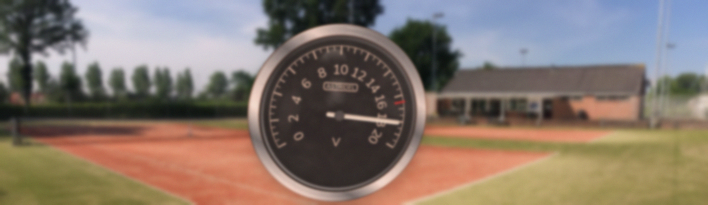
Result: 18V
